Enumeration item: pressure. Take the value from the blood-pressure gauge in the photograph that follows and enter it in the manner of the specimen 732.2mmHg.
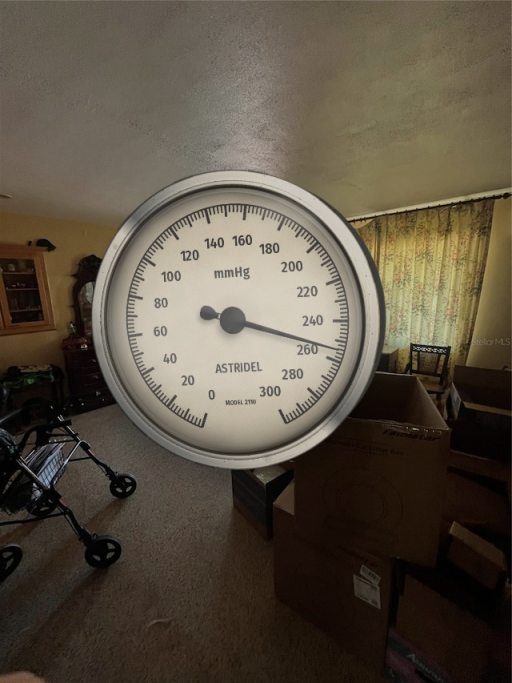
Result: 254mmHg
